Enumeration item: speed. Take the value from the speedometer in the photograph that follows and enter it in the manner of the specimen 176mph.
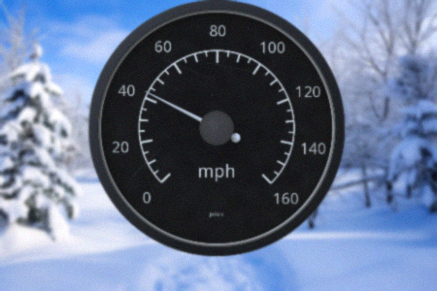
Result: 42.5mph
